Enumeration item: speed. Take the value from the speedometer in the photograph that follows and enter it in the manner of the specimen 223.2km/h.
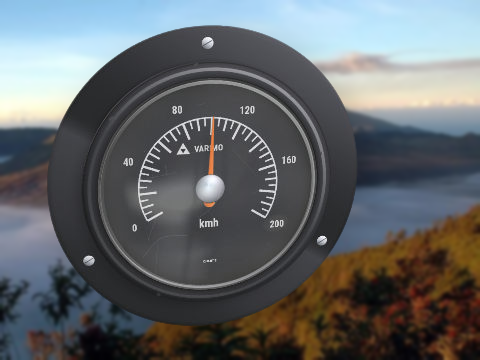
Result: 100km/h
